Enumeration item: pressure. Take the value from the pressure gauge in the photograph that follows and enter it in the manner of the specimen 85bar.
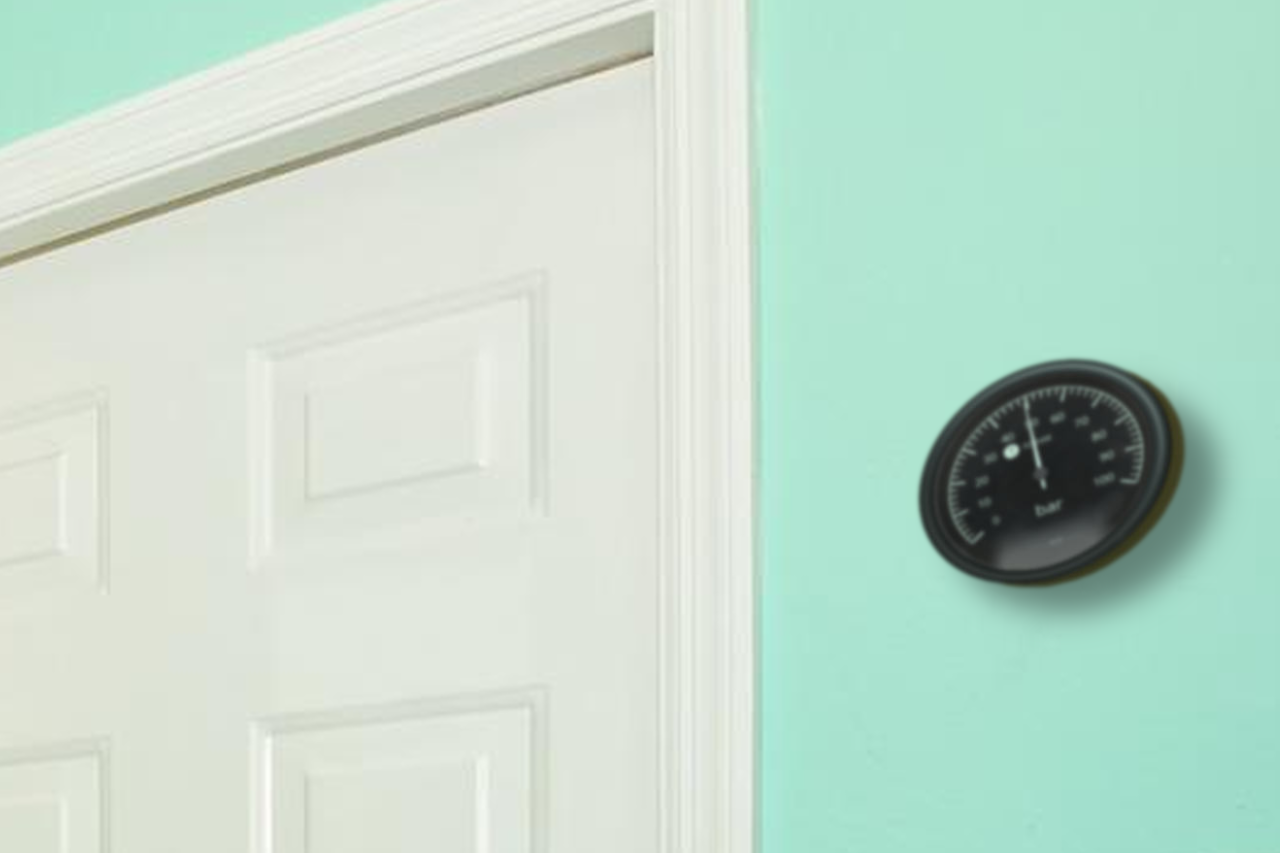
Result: 50bar
